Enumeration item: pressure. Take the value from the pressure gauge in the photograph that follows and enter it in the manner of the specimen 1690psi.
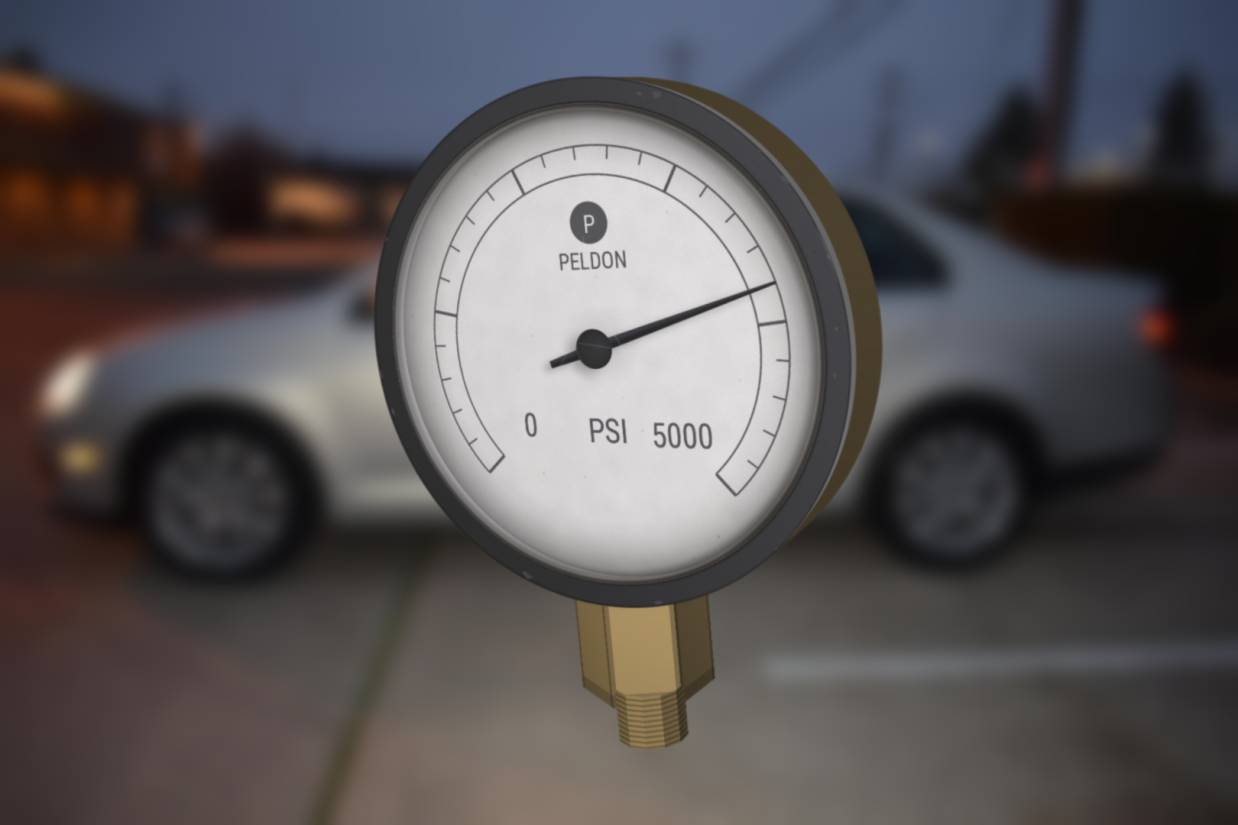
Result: 3800psi
